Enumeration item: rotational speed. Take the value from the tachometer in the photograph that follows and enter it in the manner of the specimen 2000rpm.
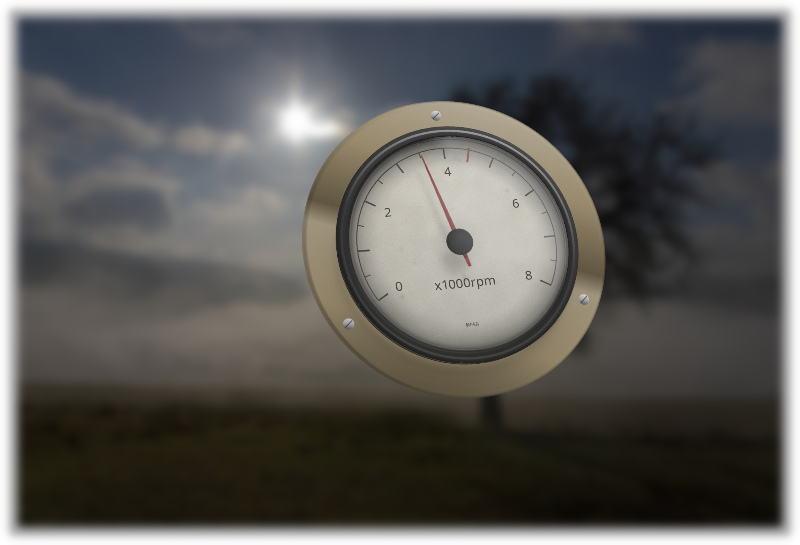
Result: 3500rpm
